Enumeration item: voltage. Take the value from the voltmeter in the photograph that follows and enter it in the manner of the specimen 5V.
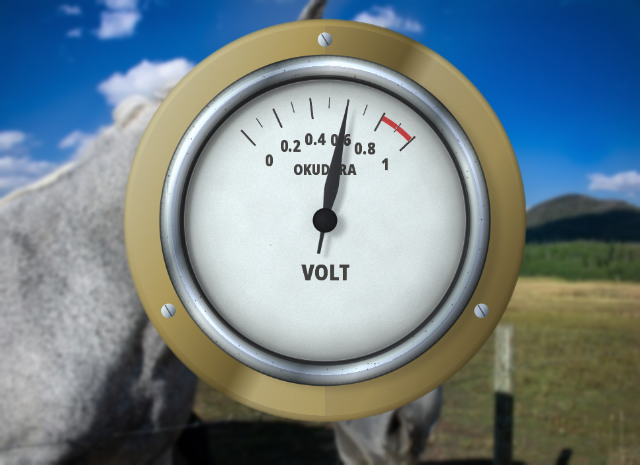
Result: 0.6V
